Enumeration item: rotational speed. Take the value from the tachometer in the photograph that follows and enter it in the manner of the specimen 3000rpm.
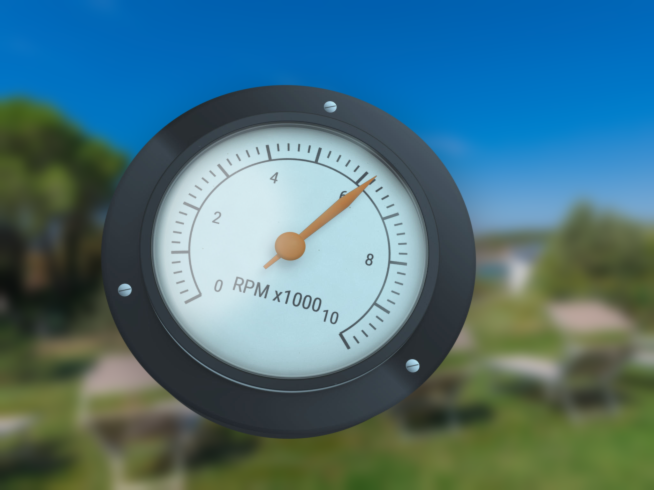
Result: 6200rpm
